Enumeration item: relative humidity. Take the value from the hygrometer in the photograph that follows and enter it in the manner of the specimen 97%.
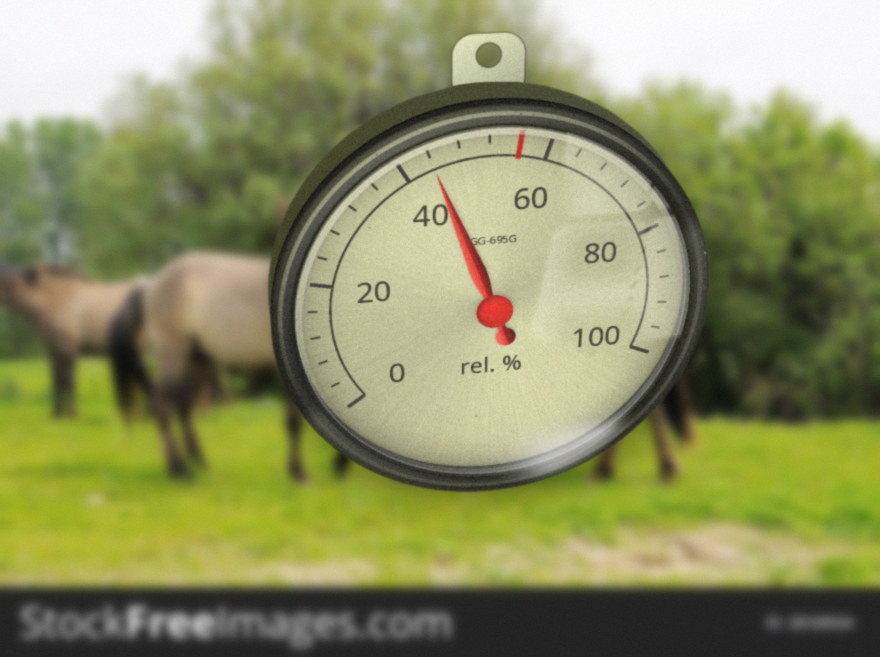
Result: 44%
